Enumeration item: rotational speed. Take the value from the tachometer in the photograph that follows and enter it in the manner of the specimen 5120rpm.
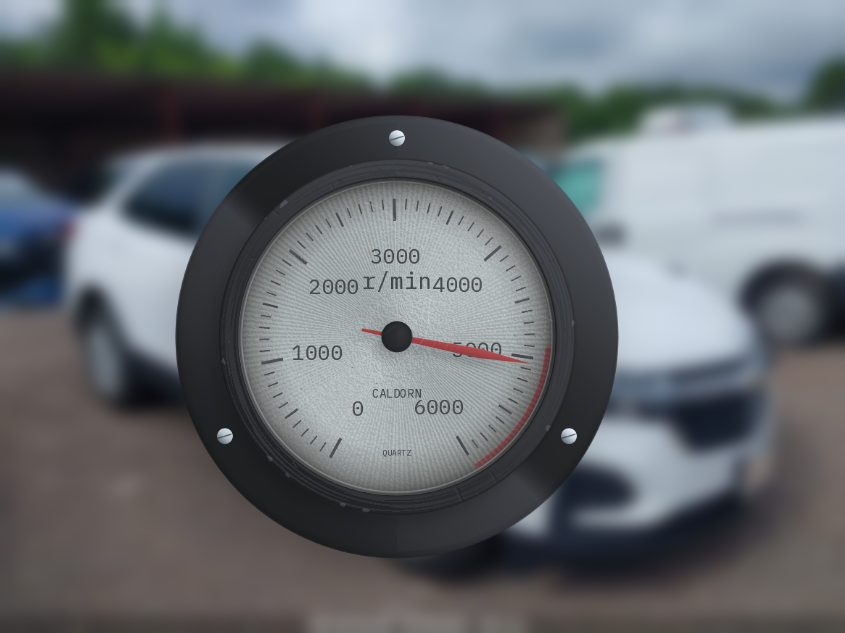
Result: 5050rpm
